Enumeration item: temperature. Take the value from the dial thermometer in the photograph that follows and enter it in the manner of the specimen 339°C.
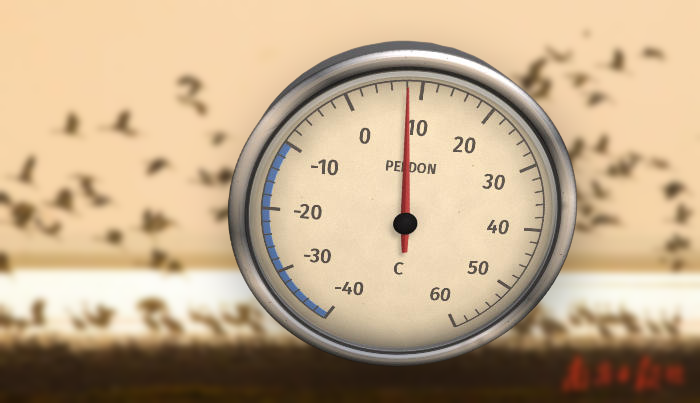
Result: 8°C
